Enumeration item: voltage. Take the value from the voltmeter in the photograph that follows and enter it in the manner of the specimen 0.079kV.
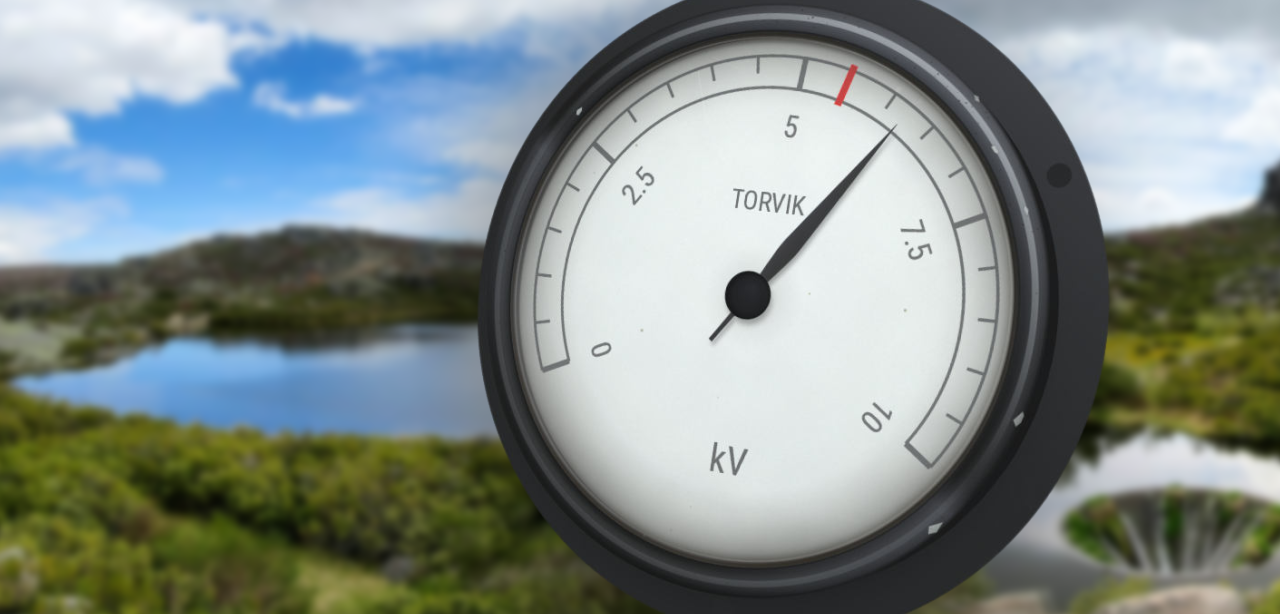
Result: 6.25kV
